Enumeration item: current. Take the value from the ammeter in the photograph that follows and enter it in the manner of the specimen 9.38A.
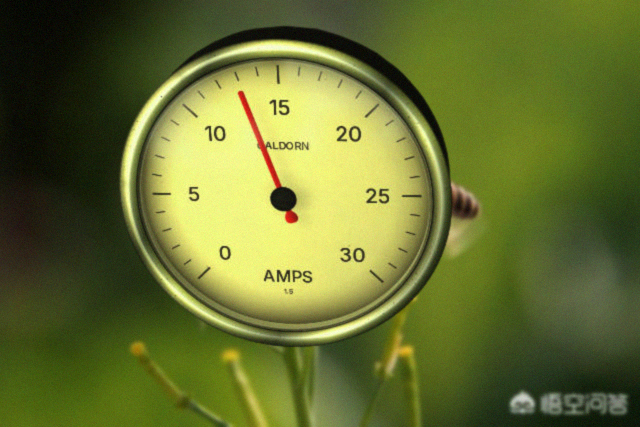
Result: 13A
